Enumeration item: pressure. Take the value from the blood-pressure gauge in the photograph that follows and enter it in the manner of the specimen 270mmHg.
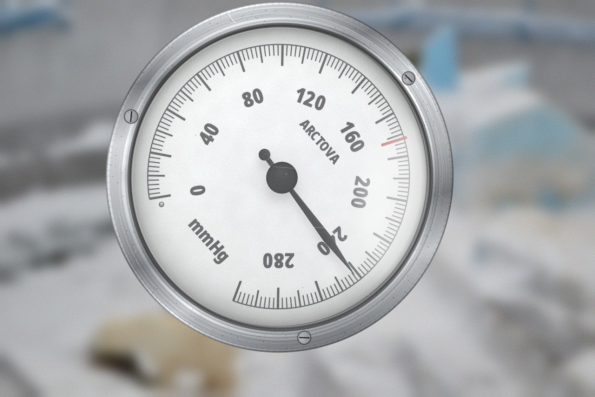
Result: 242mmHg
